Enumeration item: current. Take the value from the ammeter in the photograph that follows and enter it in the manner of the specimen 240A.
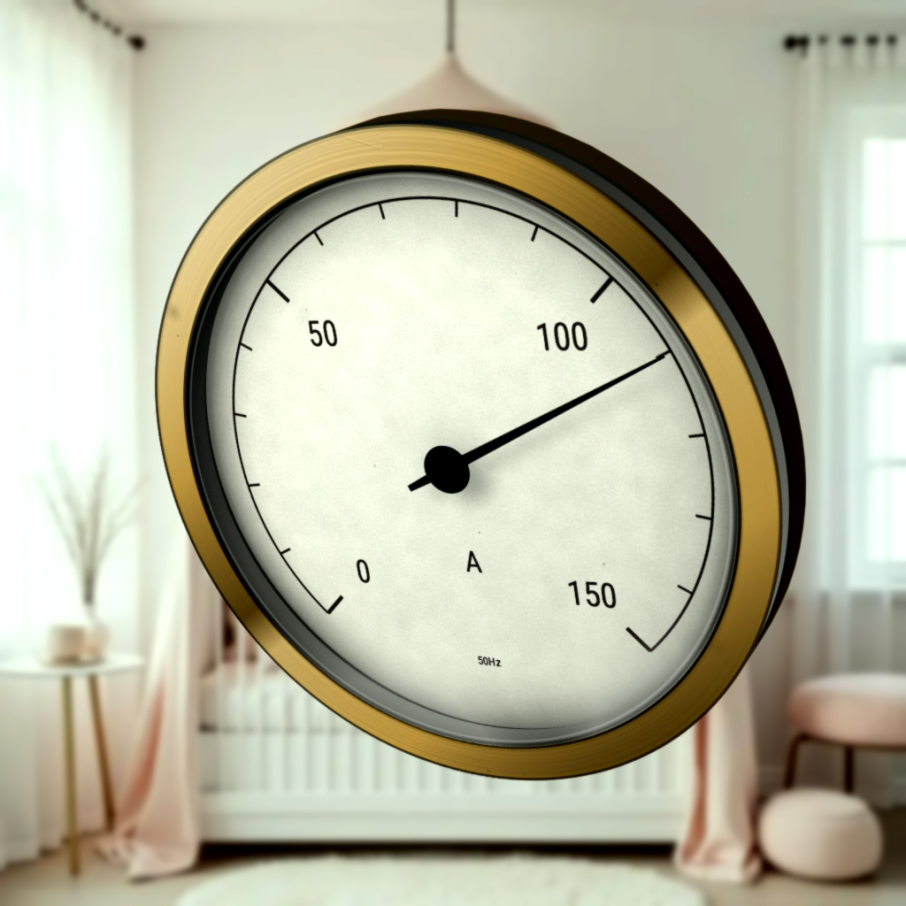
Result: 110A
